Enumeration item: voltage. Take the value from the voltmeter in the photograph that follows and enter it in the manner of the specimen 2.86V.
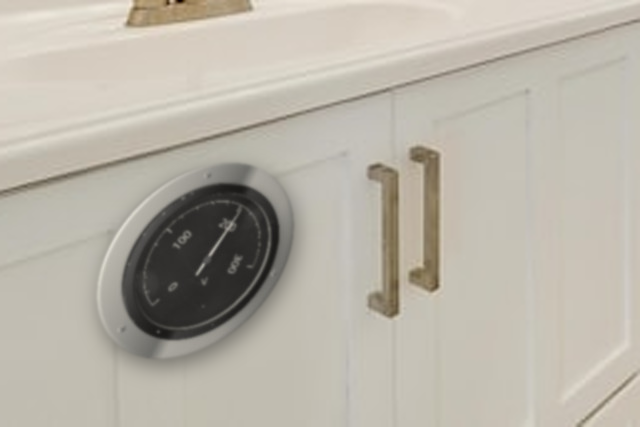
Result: 200V
